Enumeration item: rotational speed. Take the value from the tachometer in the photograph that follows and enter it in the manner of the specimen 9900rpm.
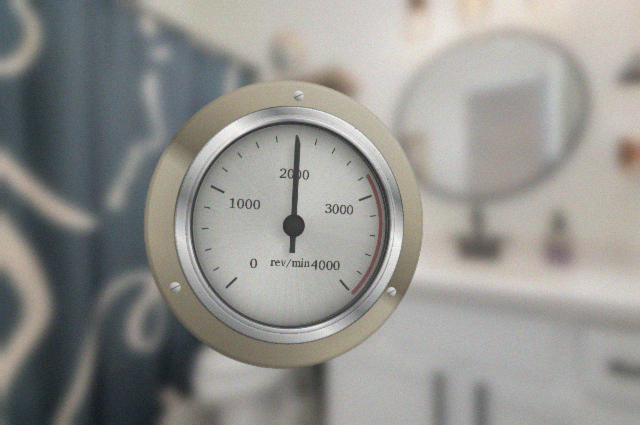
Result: 2000rpm
